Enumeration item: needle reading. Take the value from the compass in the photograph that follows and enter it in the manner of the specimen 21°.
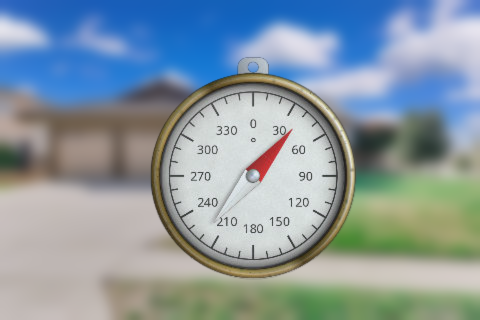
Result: 40°
